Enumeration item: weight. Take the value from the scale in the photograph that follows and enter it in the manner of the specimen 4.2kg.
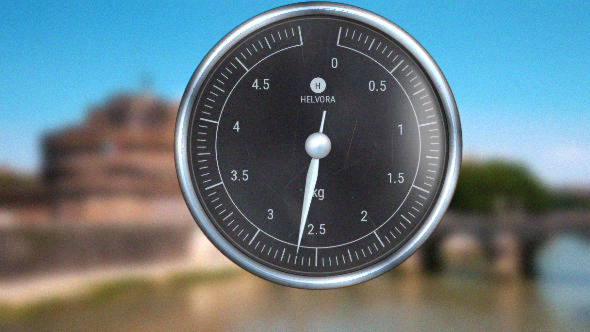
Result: 2.65kg
